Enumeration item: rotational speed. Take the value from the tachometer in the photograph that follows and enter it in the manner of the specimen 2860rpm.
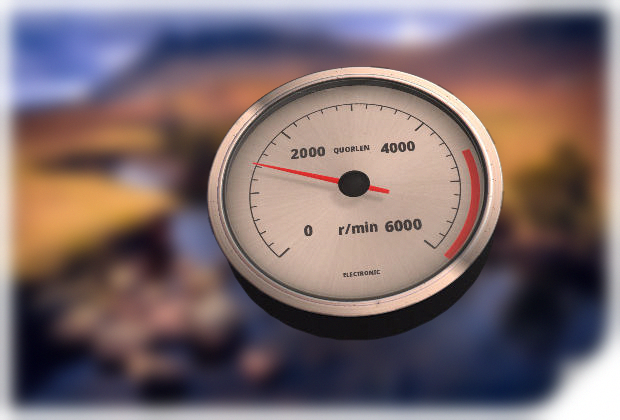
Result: 1400rpm
